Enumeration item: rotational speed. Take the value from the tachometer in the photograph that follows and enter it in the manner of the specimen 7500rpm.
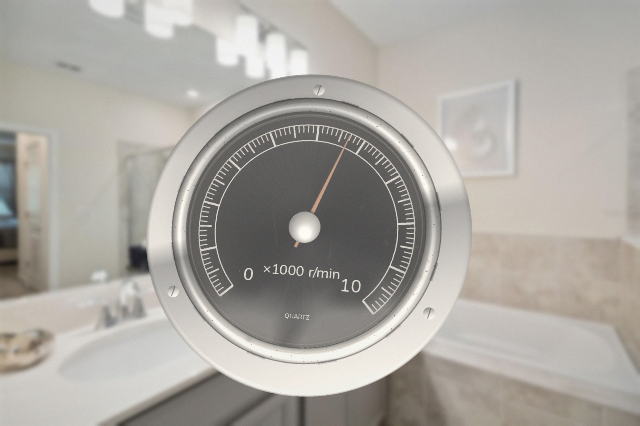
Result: 5700rpm
